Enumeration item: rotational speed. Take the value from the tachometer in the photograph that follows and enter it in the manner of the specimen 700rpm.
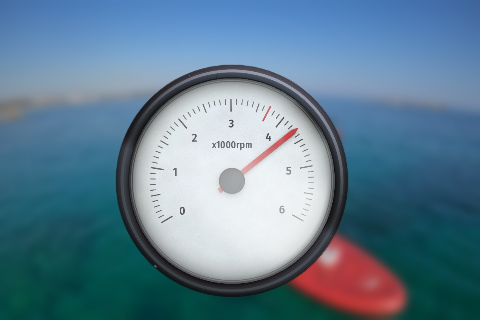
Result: 4300rpm
